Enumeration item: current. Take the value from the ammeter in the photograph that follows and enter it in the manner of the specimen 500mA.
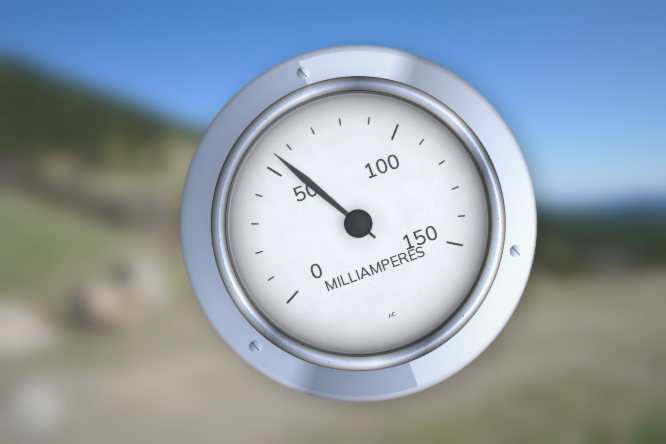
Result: 55mA
